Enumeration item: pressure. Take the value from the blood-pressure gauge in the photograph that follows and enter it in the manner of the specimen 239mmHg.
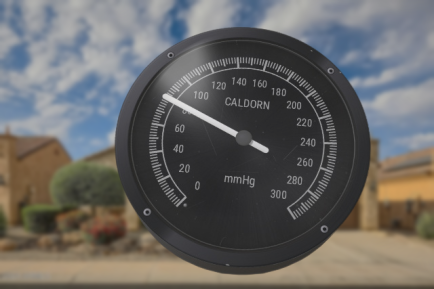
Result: 80mmHg
